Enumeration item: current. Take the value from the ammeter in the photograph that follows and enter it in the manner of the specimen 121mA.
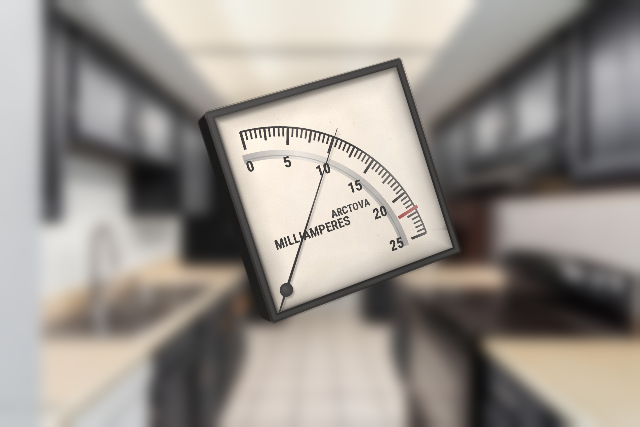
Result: 10mA
